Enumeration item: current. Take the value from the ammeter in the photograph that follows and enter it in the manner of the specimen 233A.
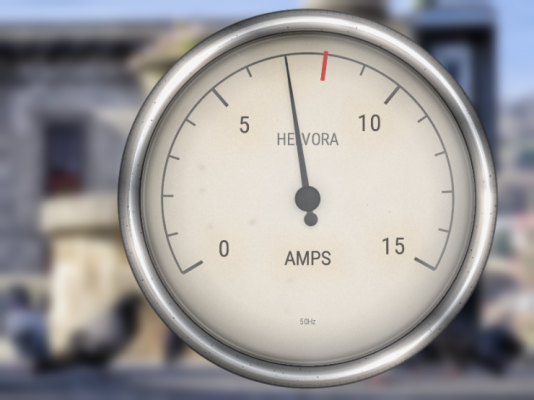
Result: 7A
